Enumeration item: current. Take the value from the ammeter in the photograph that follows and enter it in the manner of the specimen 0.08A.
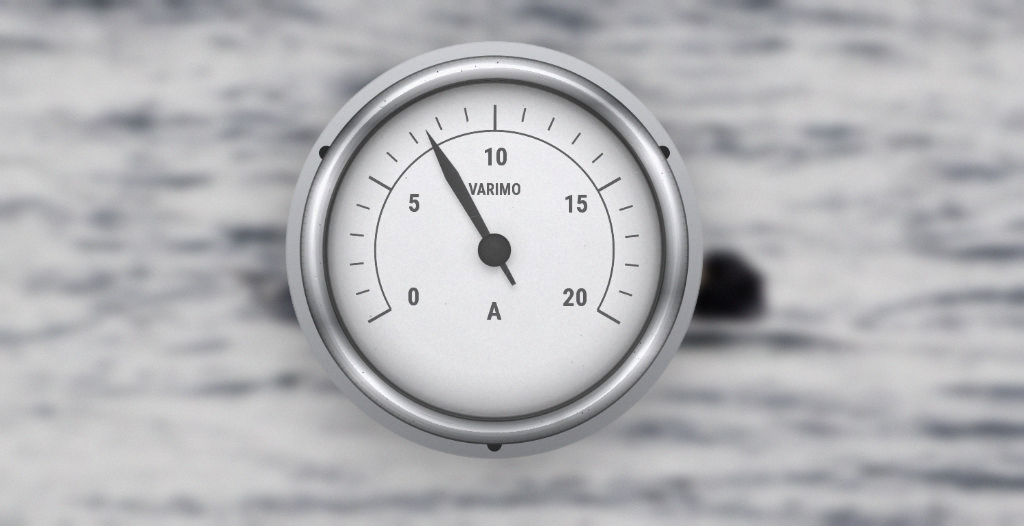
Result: 7.5A
